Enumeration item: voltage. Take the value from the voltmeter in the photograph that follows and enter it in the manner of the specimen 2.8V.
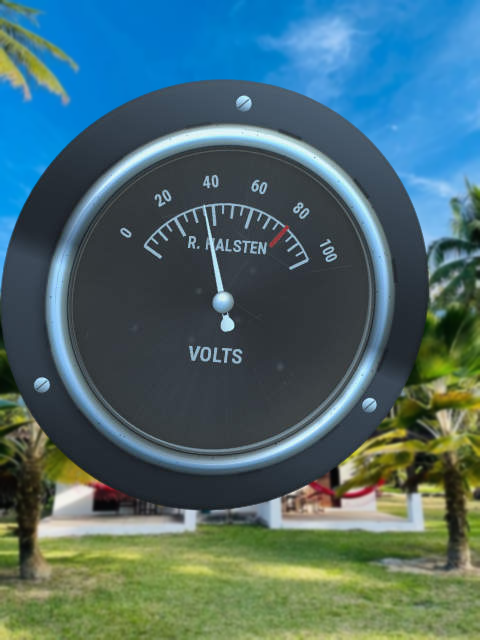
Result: 35V
